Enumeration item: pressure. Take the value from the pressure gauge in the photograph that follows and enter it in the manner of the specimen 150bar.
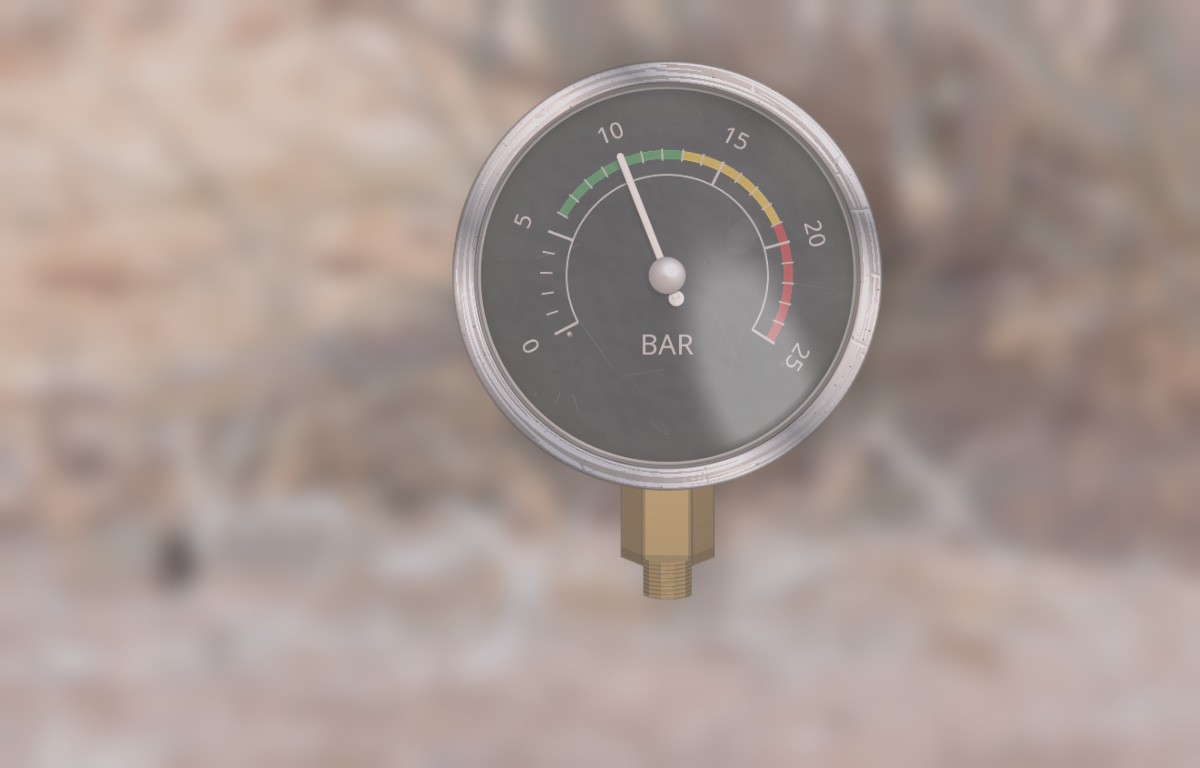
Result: 10bar
